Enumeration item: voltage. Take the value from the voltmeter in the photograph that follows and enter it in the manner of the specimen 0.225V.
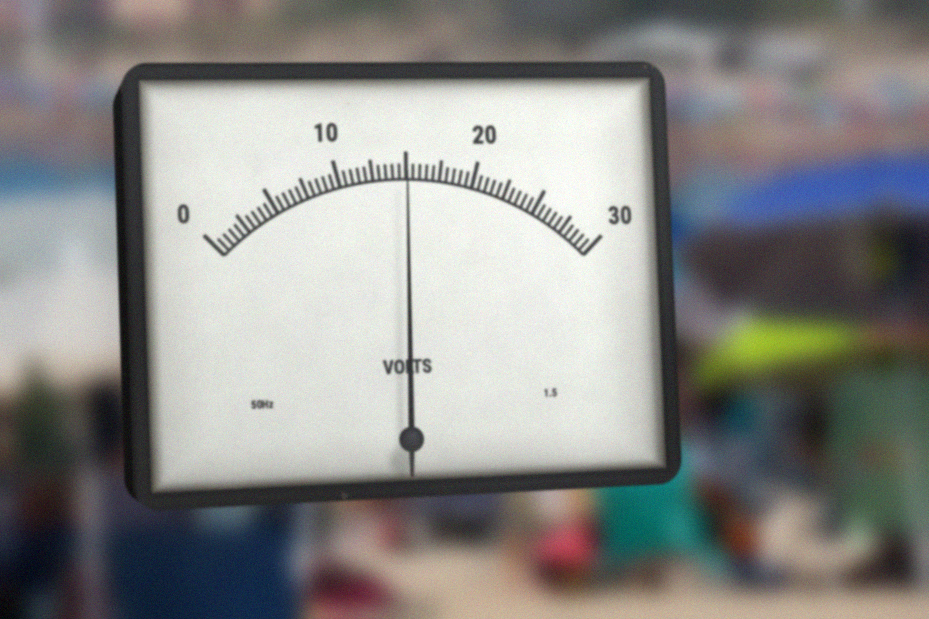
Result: 15V
